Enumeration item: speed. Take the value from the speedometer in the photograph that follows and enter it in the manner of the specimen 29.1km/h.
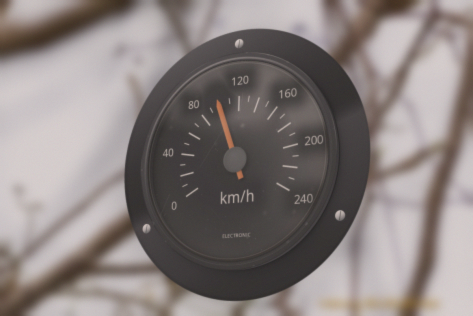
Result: 100km/h
